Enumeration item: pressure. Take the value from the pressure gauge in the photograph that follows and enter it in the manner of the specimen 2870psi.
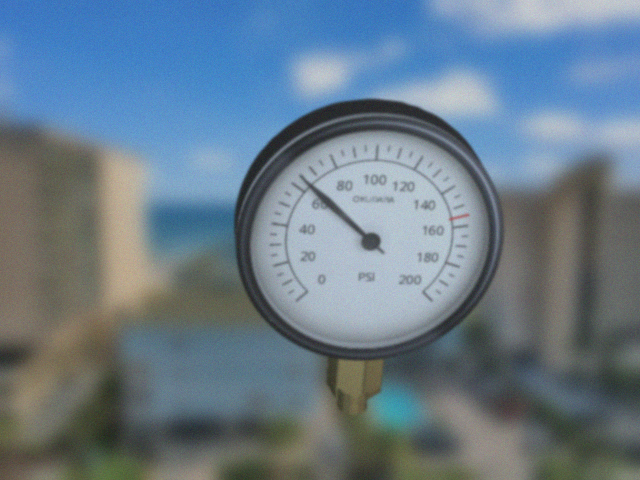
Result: 65psi
